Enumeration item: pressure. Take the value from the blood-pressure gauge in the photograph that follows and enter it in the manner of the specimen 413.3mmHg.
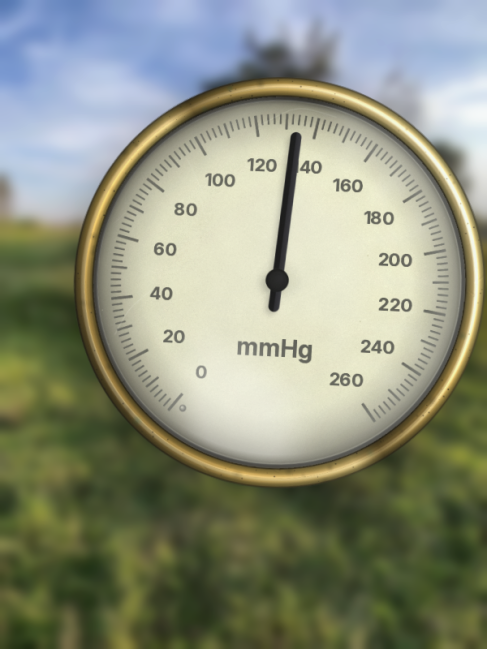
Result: 134mmHg
